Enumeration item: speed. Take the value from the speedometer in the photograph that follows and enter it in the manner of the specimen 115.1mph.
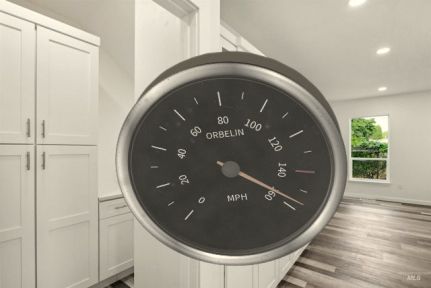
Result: 155mph
